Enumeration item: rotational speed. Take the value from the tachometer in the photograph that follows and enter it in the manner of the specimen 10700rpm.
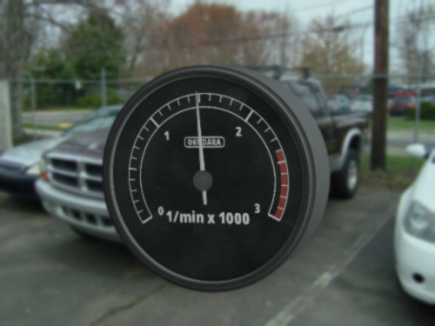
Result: 1500rpm
